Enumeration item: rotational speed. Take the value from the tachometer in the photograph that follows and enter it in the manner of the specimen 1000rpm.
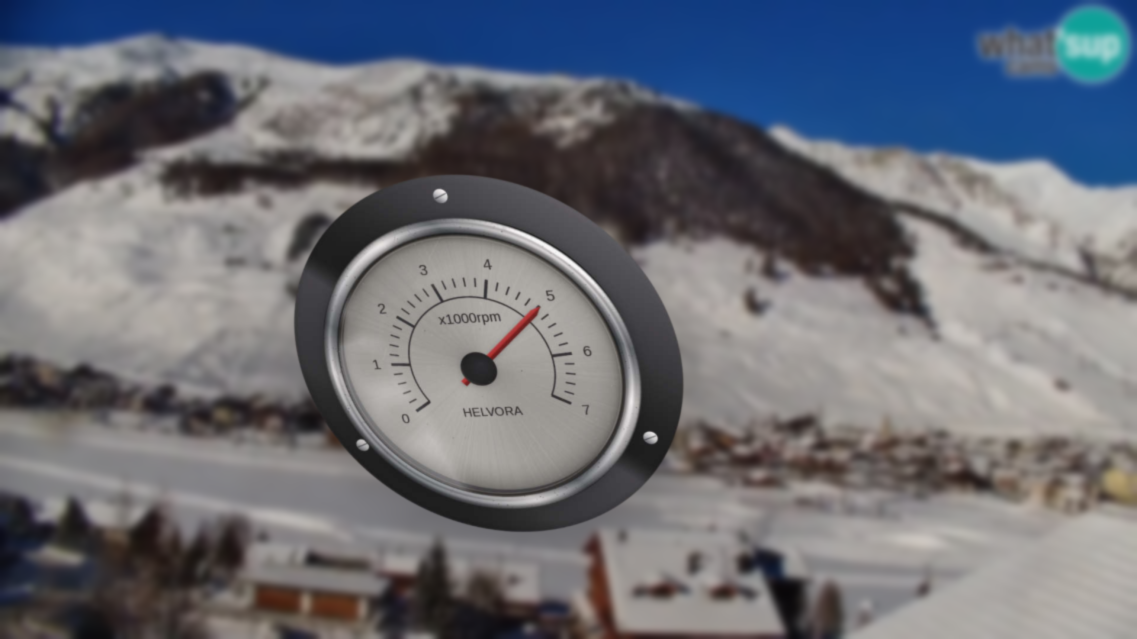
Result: 5000rpm
